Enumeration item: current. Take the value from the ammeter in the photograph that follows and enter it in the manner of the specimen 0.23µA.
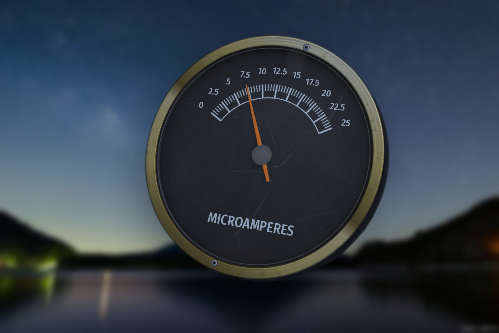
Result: 7.5µA
